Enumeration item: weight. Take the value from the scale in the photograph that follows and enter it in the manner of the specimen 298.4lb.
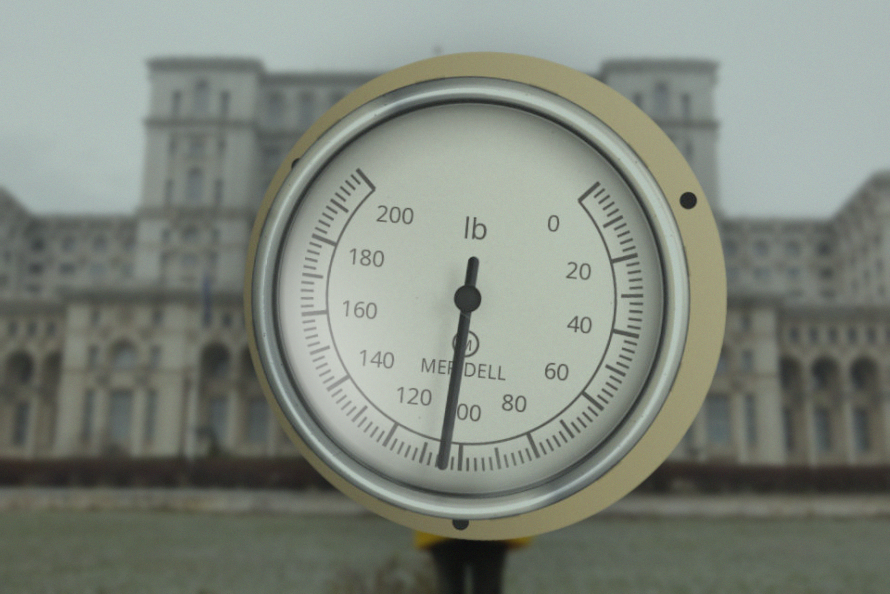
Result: 104lb
